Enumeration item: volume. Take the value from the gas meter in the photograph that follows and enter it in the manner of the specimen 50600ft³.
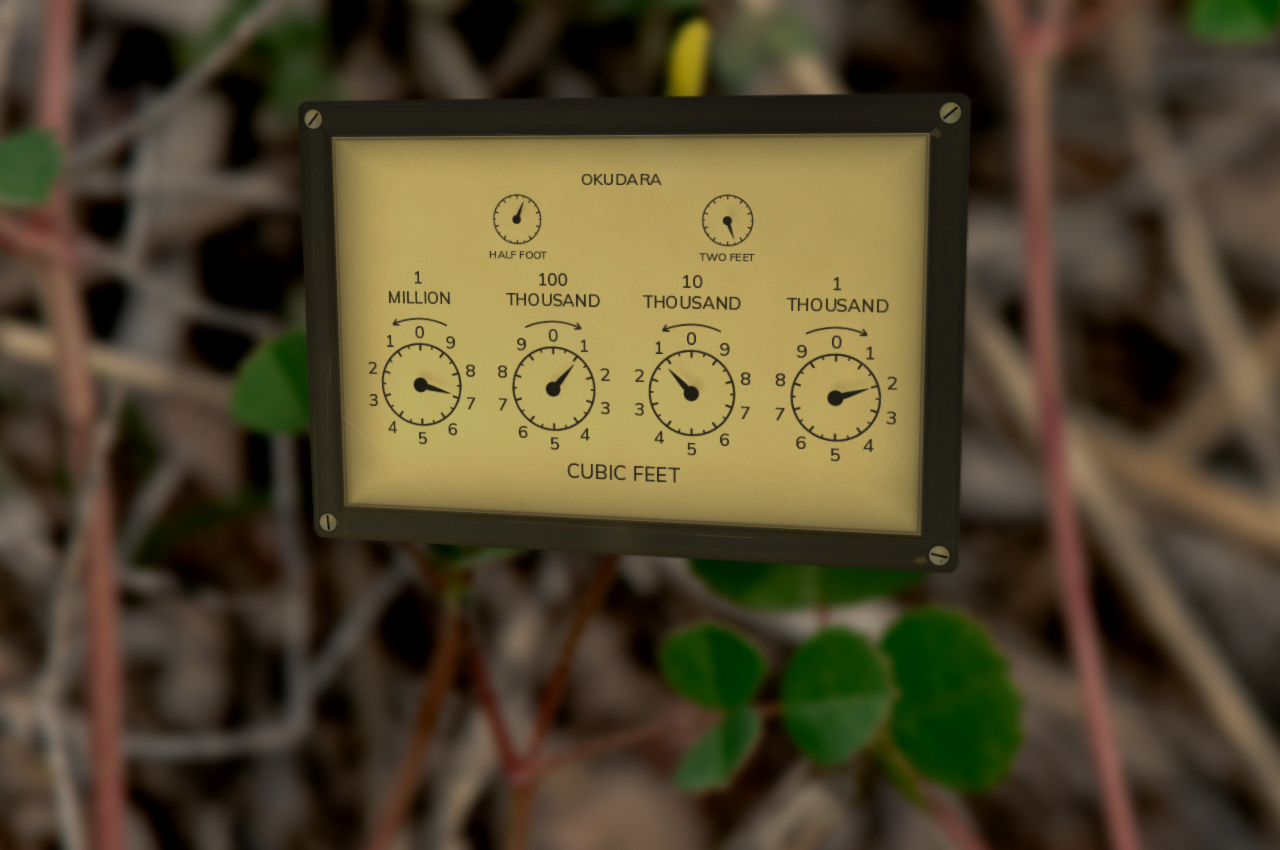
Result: 711200ft³
